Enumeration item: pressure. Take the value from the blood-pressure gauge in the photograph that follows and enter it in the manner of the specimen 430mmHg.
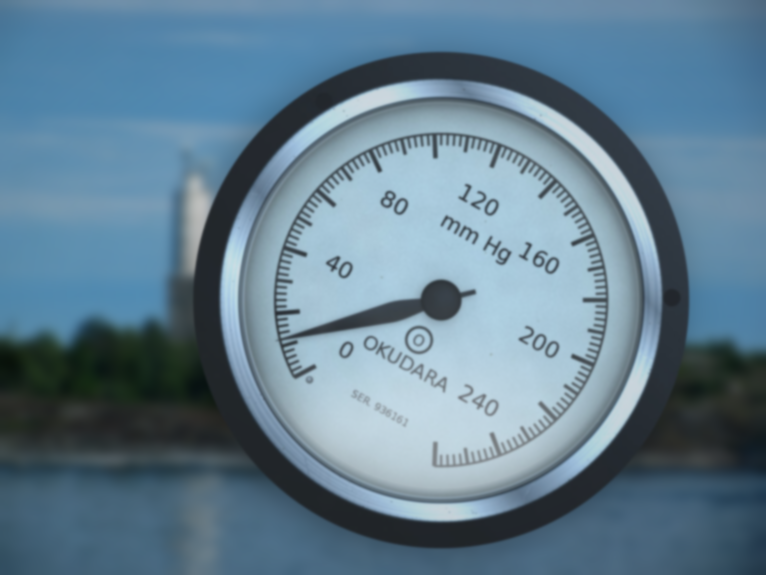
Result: 12mmHg
